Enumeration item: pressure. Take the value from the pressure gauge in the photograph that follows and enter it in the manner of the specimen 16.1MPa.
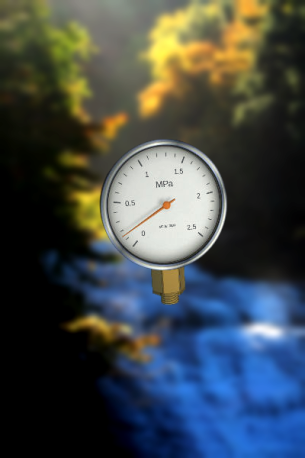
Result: 0.15MPa
